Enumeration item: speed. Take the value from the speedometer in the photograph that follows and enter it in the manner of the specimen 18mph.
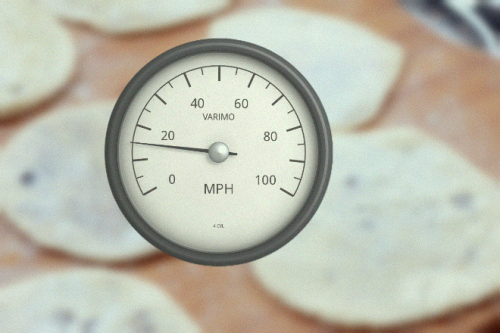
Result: 15mph
